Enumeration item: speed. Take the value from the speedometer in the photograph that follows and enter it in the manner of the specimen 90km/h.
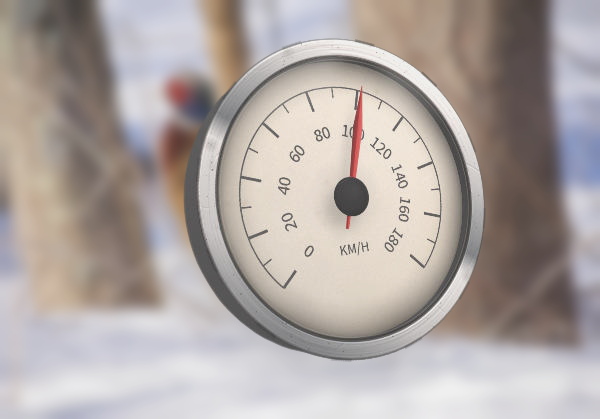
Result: 100km/h
